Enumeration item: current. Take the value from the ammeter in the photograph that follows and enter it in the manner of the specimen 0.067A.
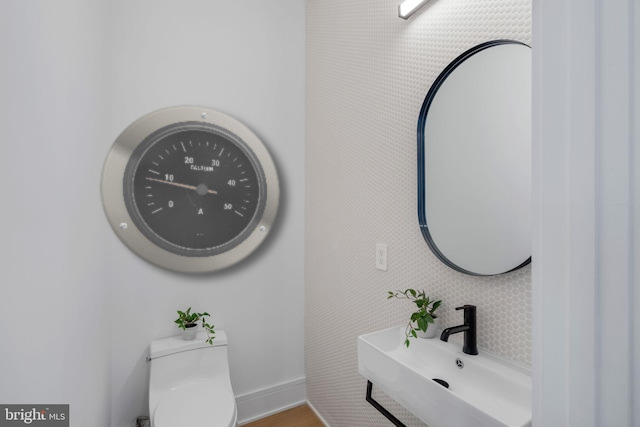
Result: 8A
